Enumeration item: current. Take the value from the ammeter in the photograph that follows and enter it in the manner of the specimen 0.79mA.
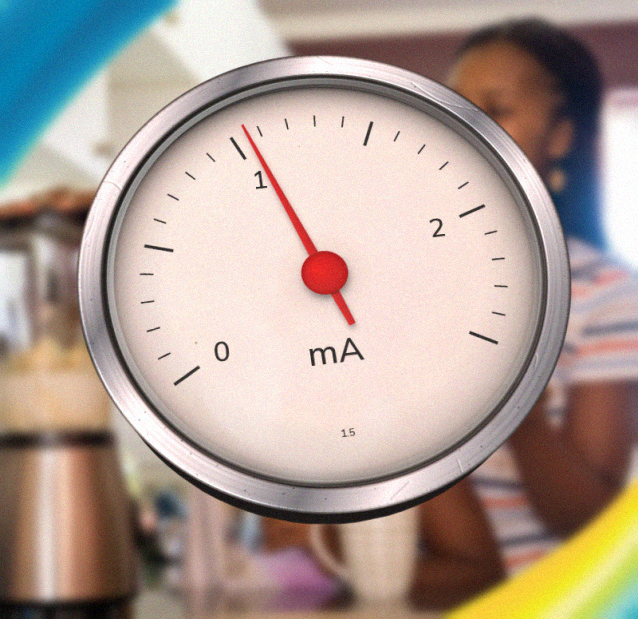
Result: 1.05mA
